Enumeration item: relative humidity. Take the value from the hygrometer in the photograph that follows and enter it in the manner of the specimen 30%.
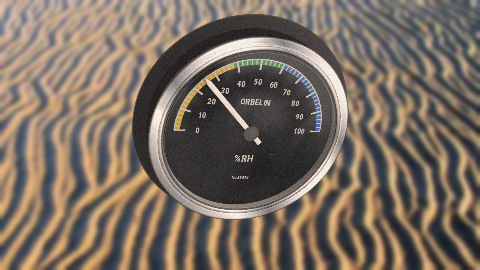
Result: 26%
